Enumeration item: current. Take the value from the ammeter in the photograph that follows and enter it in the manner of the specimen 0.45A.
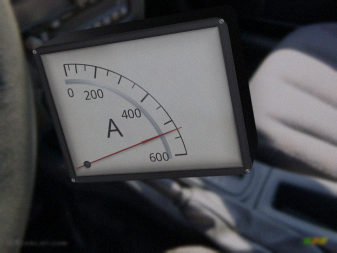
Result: 525A
